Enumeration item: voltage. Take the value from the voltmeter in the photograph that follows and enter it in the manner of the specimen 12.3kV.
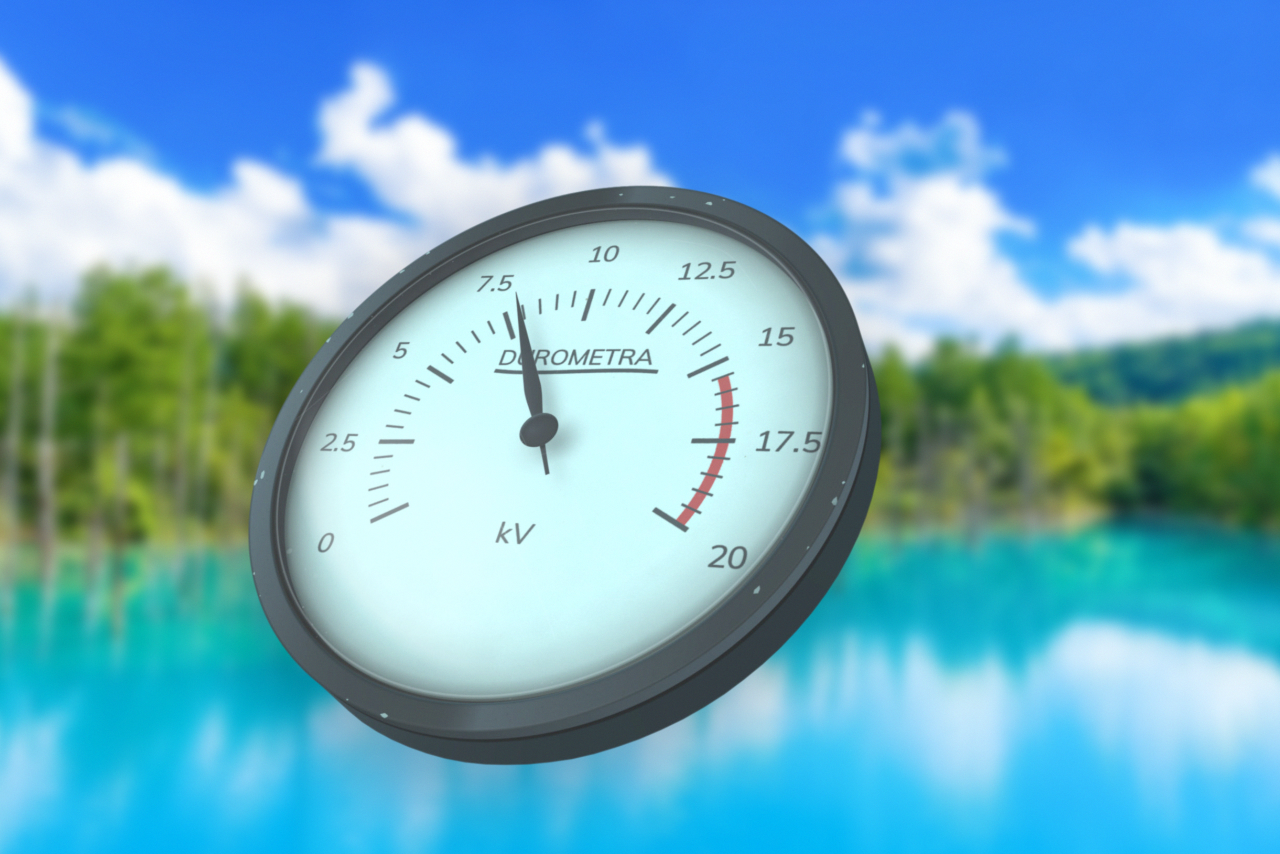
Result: 8kV
